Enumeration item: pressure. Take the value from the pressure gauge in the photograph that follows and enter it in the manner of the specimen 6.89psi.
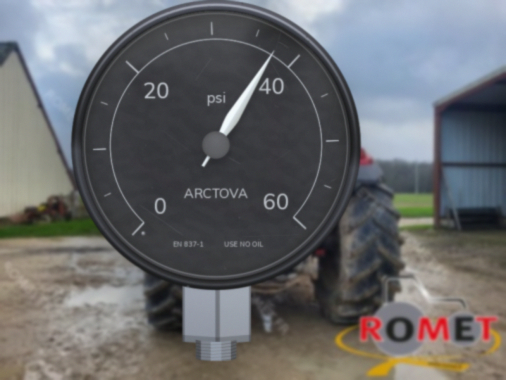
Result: 37.5psi
